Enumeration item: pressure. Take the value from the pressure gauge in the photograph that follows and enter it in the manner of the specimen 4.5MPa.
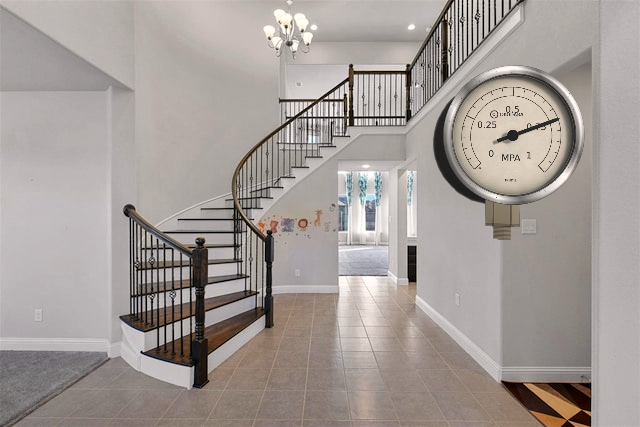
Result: 0.75MPa
